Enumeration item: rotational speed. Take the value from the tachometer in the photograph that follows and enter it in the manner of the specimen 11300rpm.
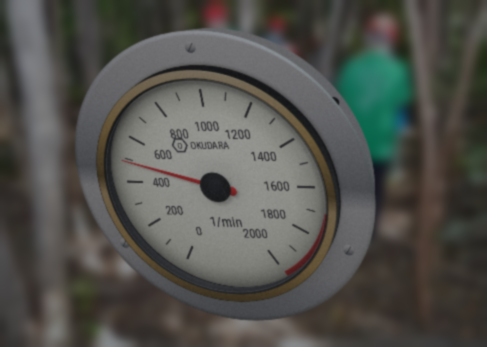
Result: 500rpm
